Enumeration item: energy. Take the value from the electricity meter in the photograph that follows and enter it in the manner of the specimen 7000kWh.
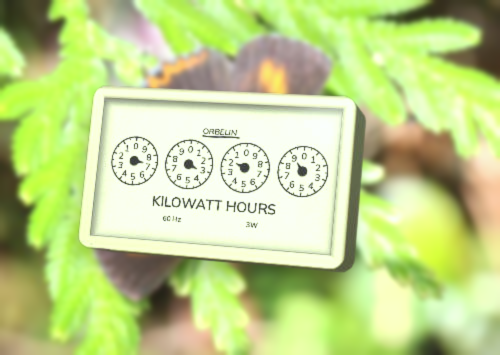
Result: 7319kWh
